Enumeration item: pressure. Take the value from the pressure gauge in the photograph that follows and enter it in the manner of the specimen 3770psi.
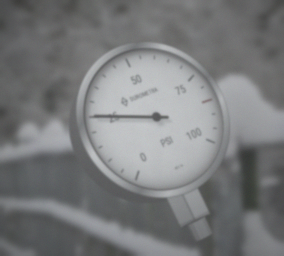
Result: 25psi
